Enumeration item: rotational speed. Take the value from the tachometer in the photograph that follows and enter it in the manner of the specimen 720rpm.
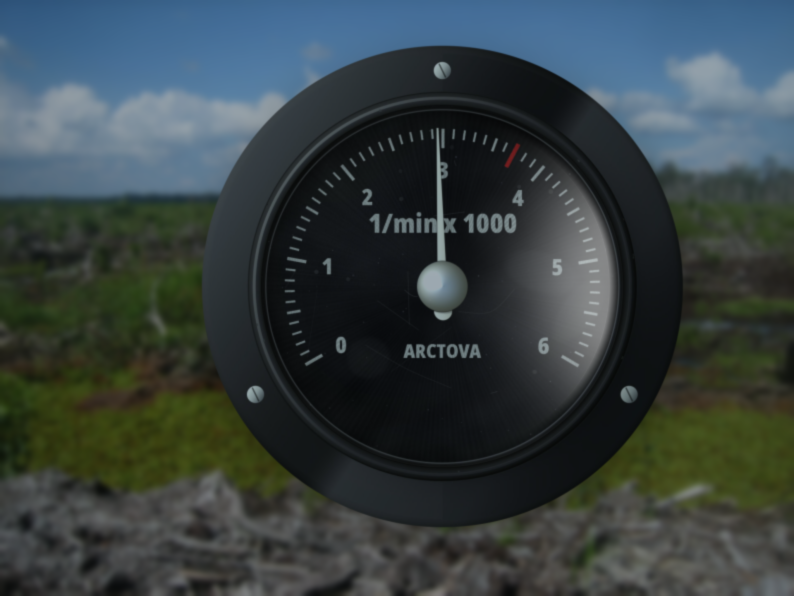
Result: 2950rpm
